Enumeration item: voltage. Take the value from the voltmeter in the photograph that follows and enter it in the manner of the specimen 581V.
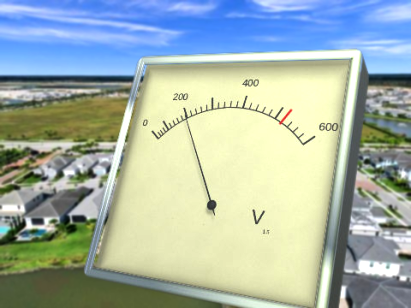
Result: 200V
